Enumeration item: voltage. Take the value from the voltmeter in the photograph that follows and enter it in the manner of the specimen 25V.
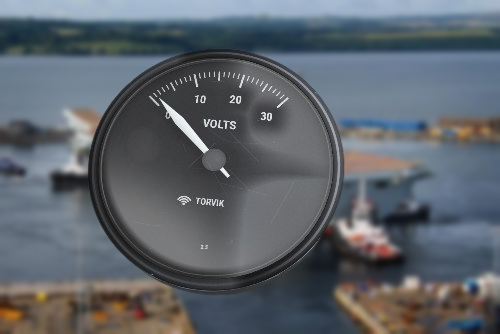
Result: 1V
